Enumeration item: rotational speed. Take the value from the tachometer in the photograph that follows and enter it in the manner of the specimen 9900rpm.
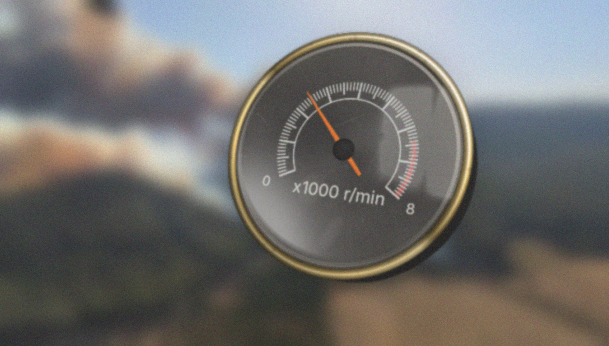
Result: 2500rpm
